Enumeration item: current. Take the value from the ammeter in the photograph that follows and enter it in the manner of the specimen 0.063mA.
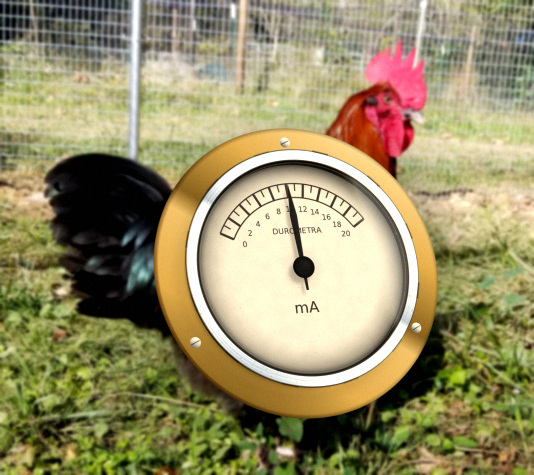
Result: 10mA
